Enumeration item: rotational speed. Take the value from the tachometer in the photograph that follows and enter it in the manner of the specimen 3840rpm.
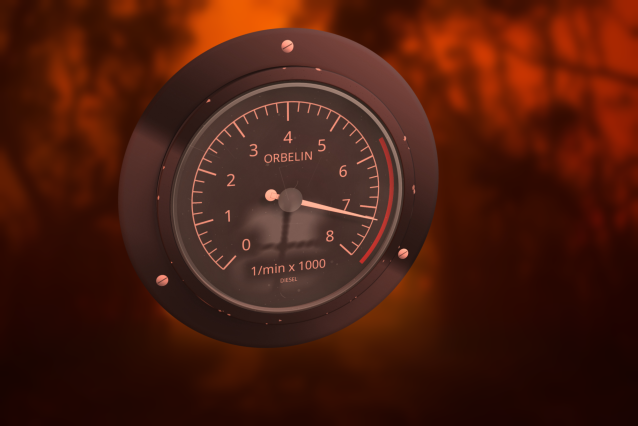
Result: 7200rpm
